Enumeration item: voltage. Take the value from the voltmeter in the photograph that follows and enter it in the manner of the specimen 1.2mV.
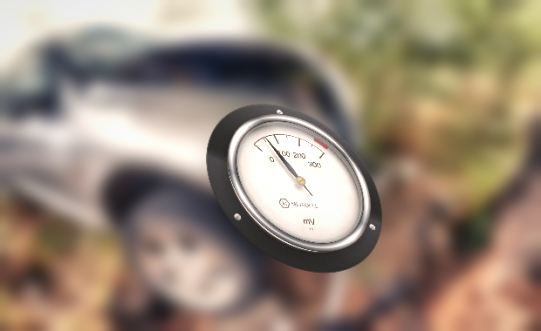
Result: 50mV
